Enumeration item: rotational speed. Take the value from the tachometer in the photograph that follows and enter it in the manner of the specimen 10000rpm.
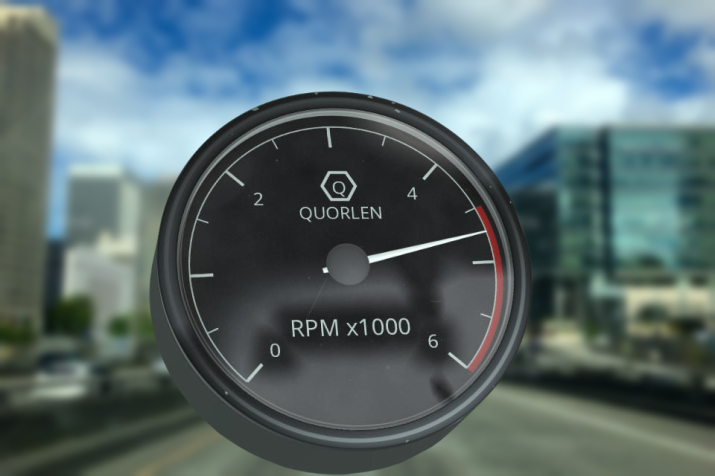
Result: 4750rpm
